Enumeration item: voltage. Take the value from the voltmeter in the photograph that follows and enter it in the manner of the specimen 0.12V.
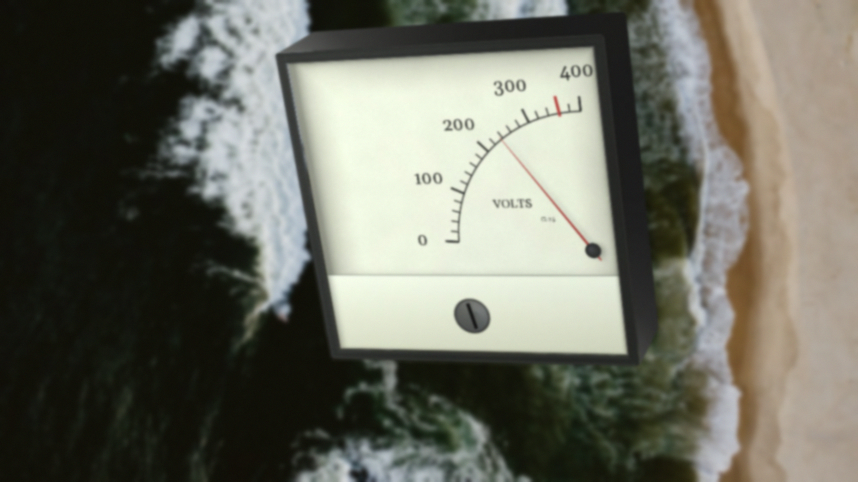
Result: 240V
